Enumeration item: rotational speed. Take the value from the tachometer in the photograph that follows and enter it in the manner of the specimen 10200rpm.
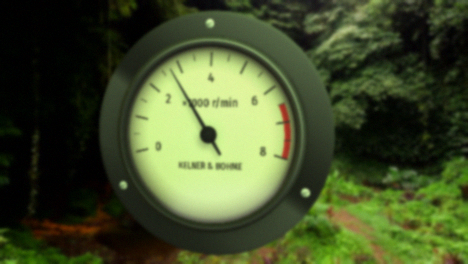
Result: 2750rpm
